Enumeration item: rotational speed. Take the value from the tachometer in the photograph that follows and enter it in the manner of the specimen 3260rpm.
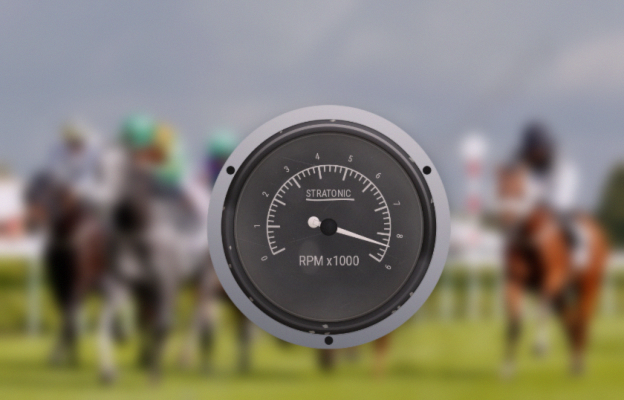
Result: 8400rpm
